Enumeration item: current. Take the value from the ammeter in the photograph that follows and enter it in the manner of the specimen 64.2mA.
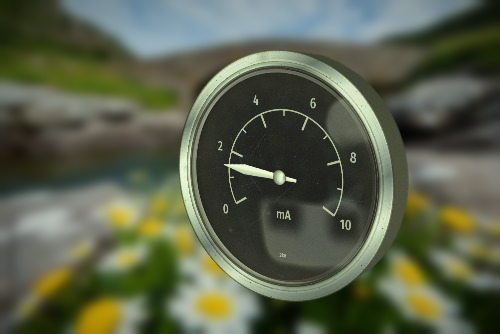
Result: 1.5mA
